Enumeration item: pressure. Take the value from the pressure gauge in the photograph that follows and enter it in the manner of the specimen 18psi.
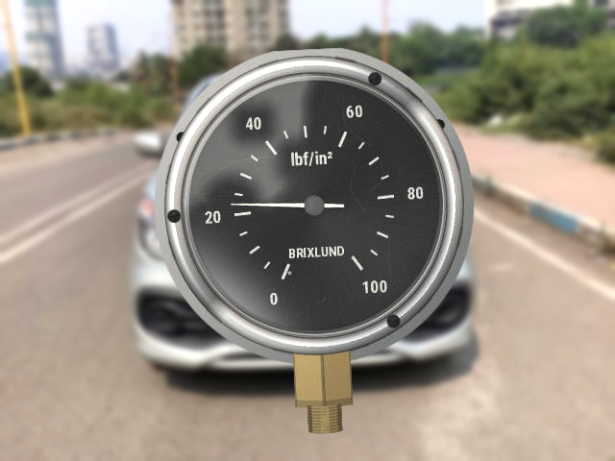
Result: 22.5psi
